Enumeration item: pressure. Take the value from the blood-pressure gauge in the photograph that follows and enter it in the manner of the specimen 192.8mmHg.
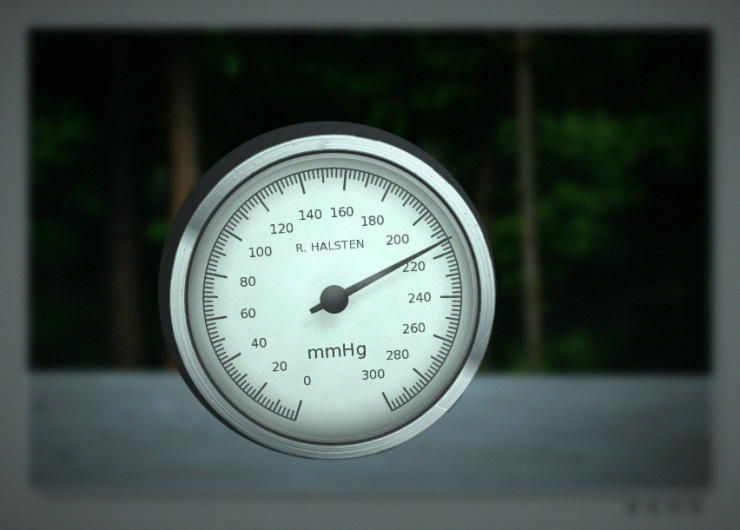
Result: 214mmHg
